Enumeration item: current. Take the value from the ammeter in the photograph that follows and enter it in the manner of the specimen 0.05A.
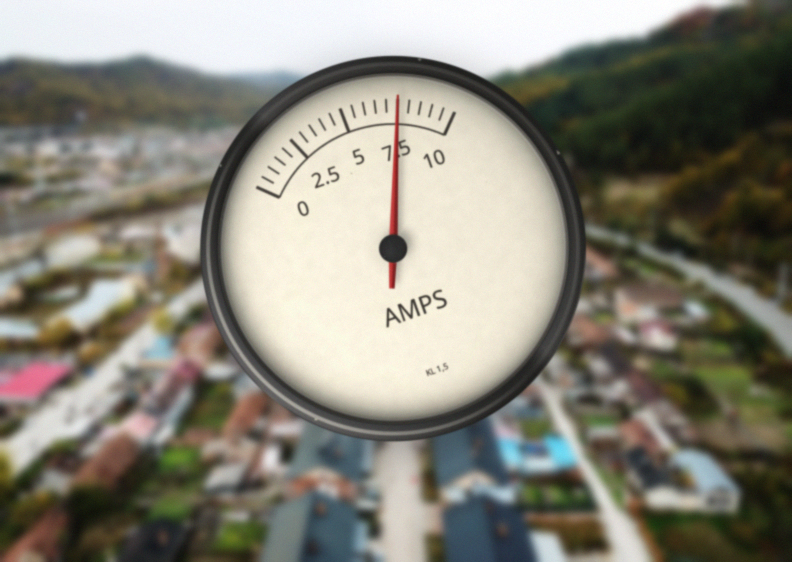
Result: 7.5A
